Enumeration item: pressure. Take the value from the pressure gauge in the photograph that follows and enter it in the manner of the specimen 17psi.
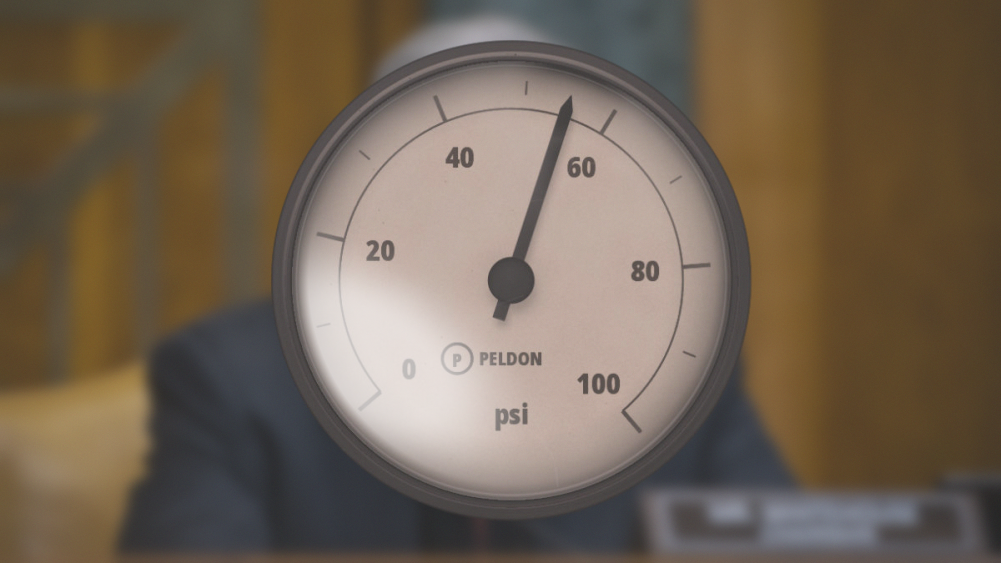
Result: 55psi
